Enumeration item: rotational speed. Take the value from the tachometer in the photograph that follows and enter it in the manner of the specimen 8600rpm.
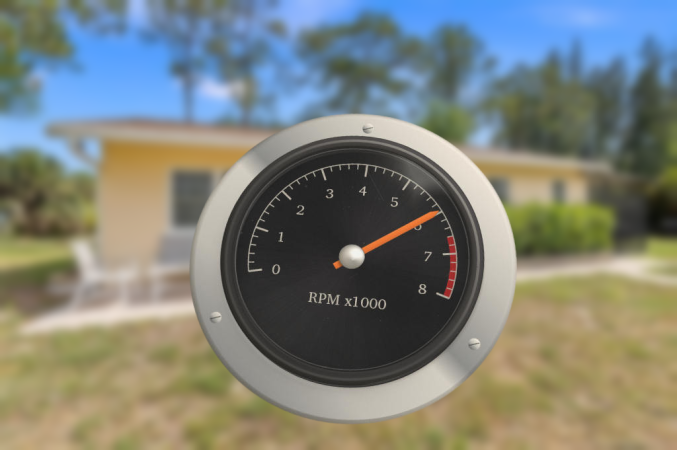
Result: 6000rpm
